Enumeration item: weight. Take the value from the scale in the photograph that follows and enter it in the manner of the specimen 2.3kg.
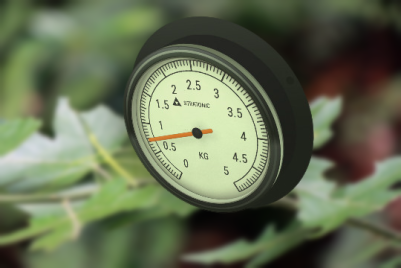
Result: 0.75kg
